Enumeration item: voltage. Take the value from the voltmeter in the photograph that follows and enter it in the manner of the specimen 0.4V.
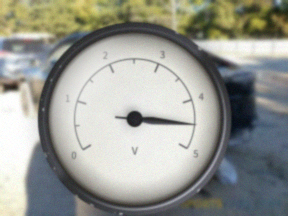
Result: 4.5V
